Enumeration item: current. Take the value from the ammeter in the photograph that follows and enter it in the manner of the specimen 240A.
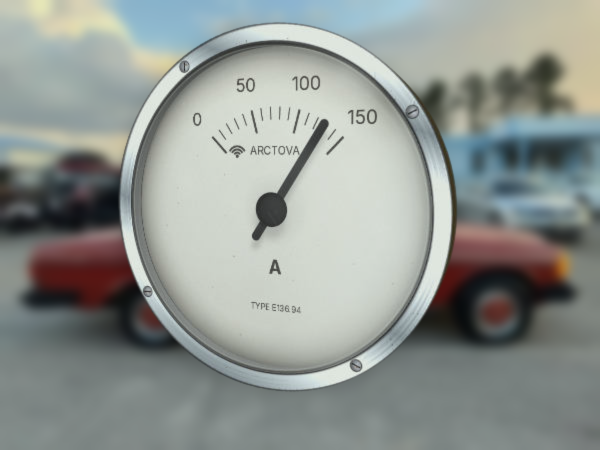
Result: 130A
